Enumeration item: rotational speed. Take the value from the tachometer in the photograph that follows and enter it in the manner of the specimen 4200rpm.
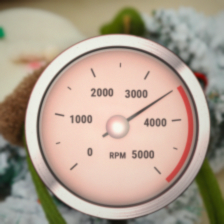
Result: 3500rpm
